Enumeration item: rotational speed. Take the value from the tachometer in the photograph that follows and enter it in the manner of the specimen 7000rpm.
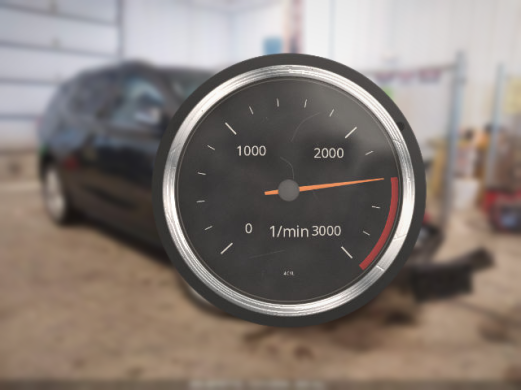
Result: 2400rpm
